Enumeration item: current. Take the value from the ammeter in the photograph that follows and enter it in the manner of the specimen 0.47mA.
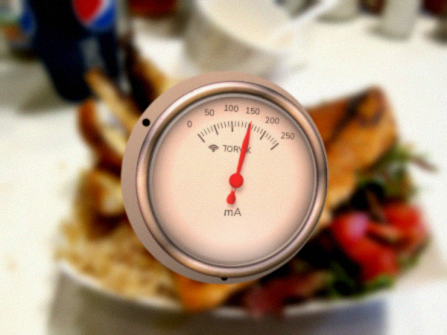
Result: 150mA
